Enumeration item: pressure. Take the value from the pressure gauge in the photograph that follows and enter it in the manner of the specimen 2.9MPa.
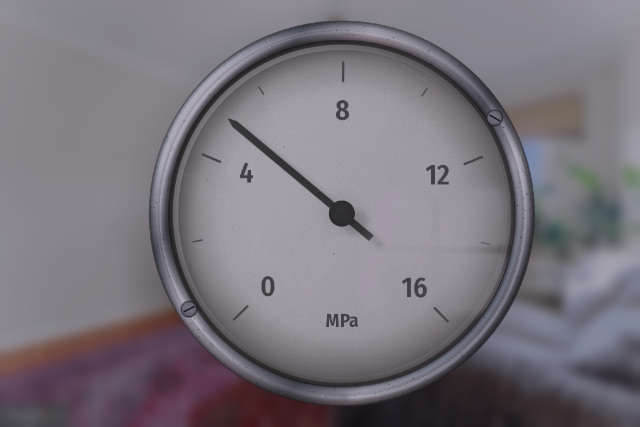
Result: 5MPa
